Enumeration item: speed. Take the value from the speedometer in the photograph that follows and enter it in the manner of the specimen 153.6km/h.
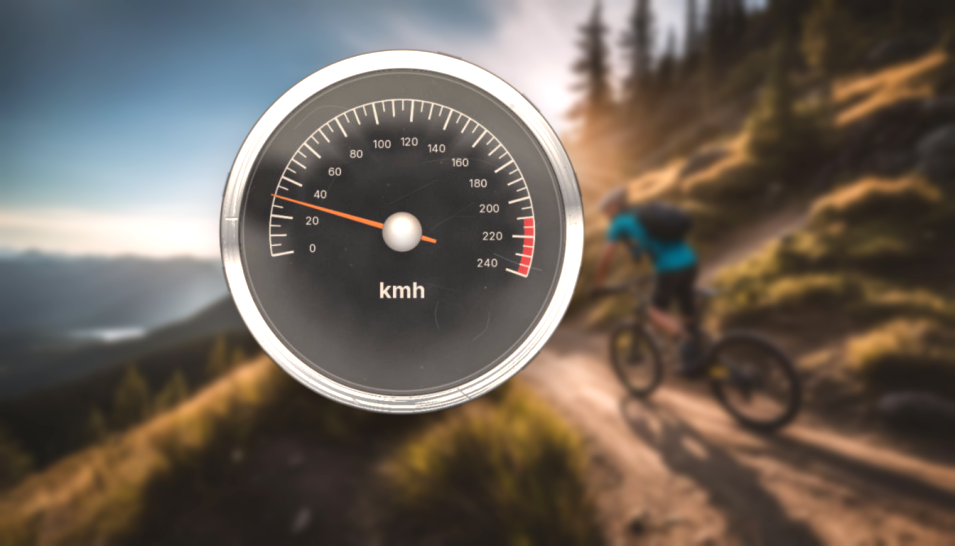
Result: 30km/h
